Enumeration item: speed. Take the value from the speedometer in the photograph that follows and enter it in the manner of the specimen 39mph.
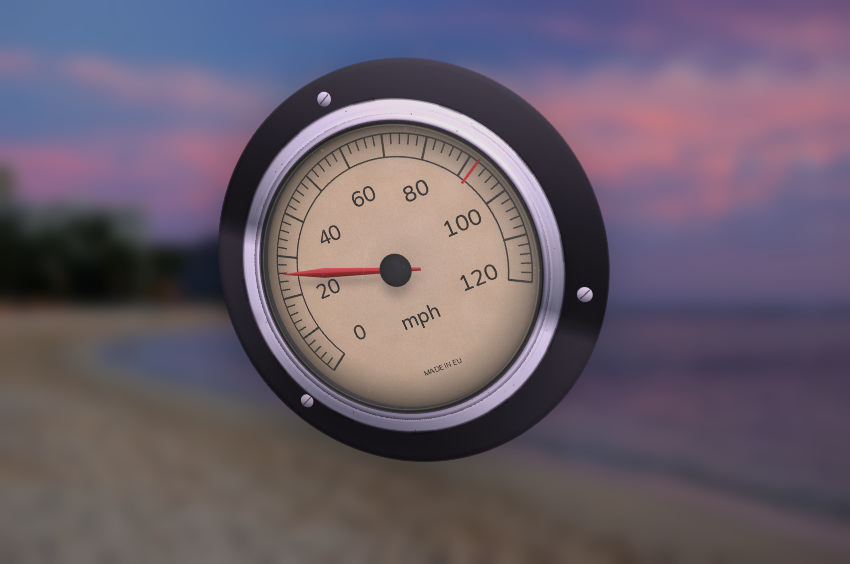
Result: 26mph
